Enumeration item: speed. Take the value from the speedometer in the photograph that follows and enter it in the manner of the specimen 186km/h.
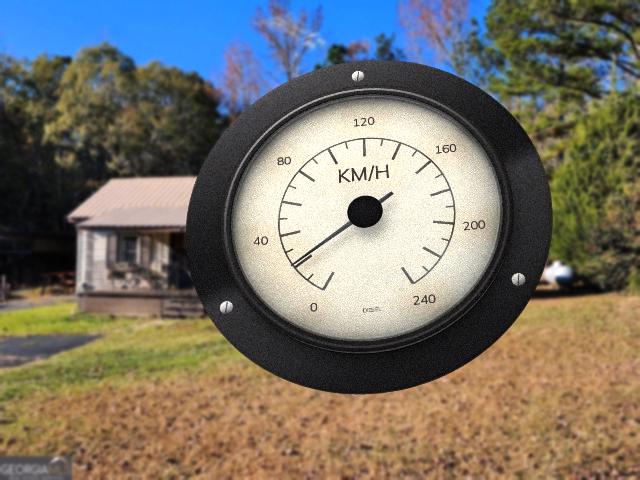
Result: 20km/h
